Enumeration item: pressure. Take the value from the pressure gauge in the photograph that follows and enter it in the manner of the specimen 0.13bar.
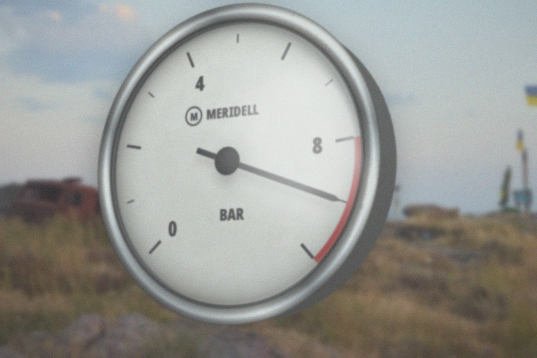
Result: 9bar
